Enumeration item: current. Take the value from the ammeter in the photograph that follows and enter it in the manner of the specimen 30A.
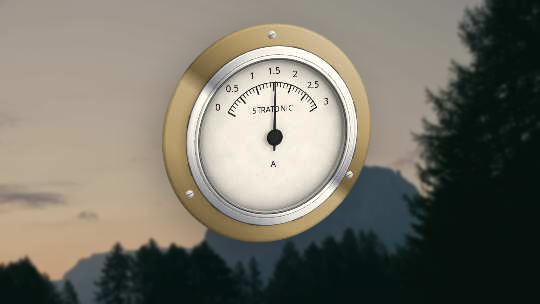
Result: 1.5A
